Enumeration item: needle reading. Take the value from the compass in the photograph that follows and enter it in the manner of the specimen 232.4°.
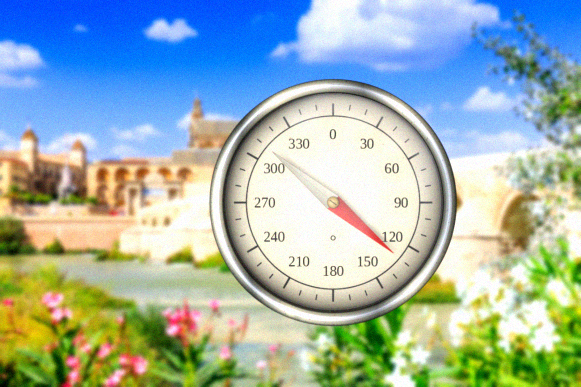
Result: 130°
